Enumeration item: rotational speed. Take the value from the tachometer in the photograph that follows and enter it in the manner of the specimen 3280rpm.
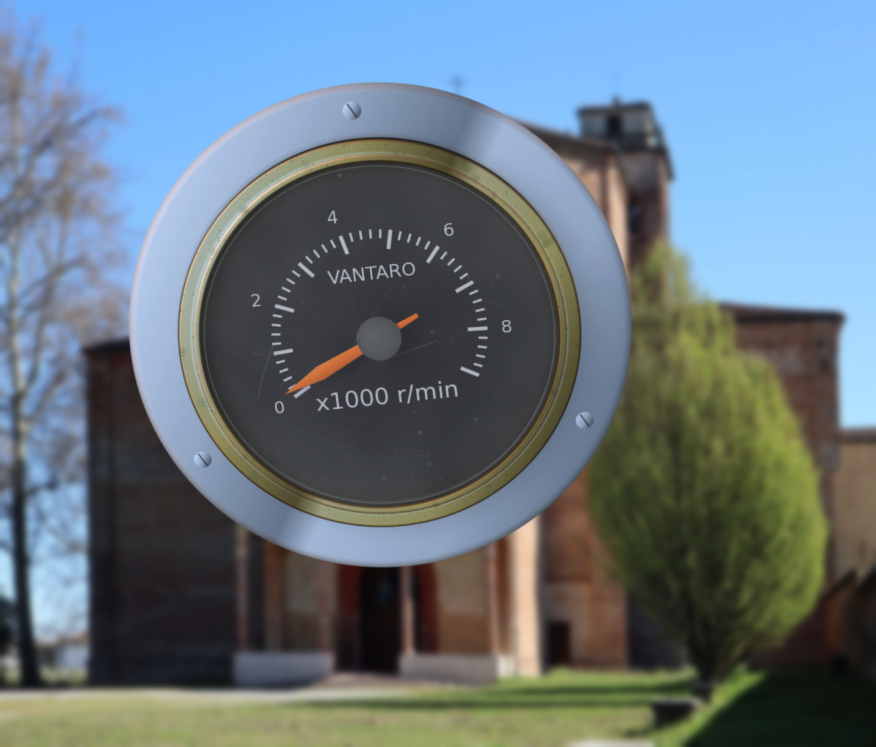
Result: 200rpm
